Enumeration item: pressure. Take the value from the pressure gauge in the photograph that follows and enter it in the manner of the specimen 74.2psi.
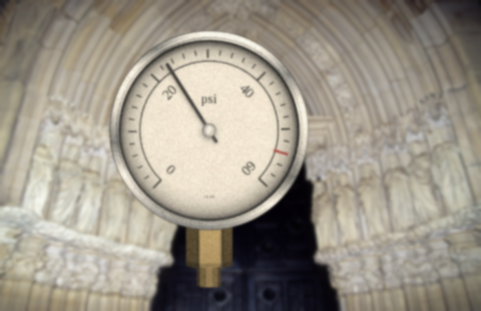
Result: 23psi
